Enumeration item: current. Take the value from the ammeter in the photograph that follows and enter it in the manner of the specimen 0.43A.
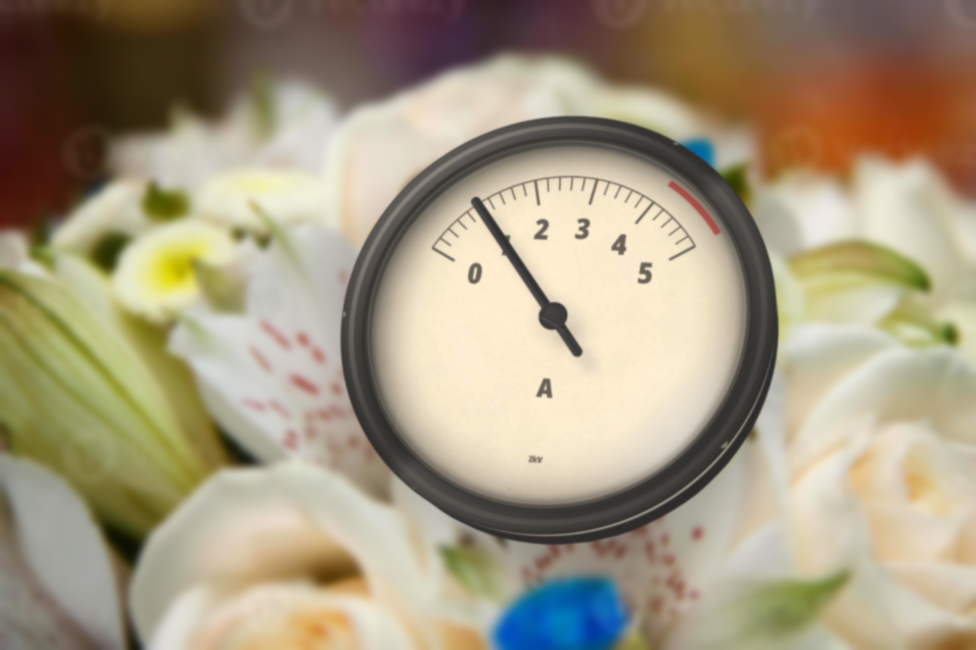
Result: 1A
